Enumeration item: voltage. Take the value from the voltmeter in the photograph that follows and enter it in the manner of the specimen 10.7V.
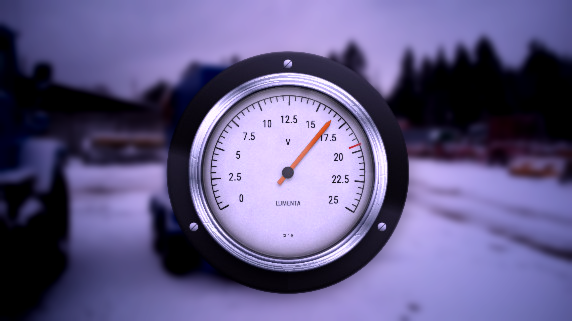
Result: 16.5V
